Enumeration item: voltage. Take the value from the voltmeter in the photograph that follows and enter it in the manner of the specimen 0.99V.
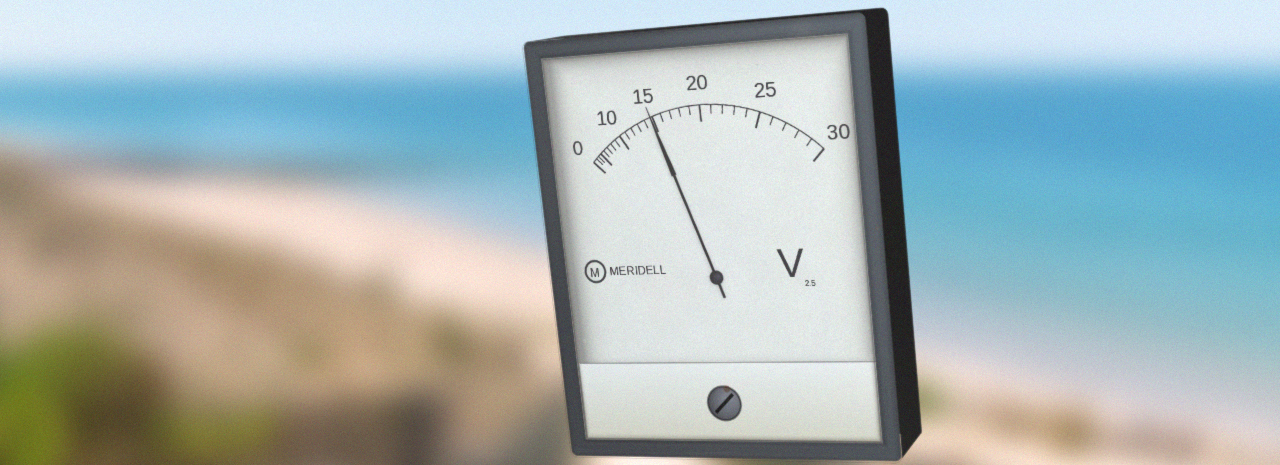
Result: 15V
